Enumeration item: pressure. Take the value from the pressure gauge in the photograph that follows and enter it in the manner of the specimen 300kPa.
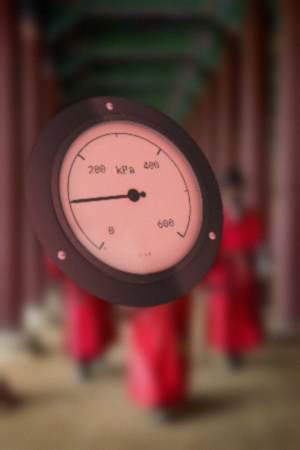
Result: 100kPa
